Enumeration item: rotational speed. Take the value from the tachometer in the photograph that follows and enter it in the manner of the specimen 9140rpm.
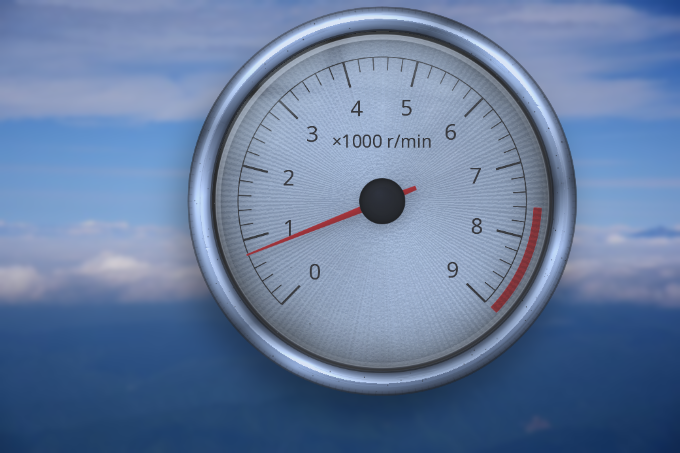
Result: 800rpm
